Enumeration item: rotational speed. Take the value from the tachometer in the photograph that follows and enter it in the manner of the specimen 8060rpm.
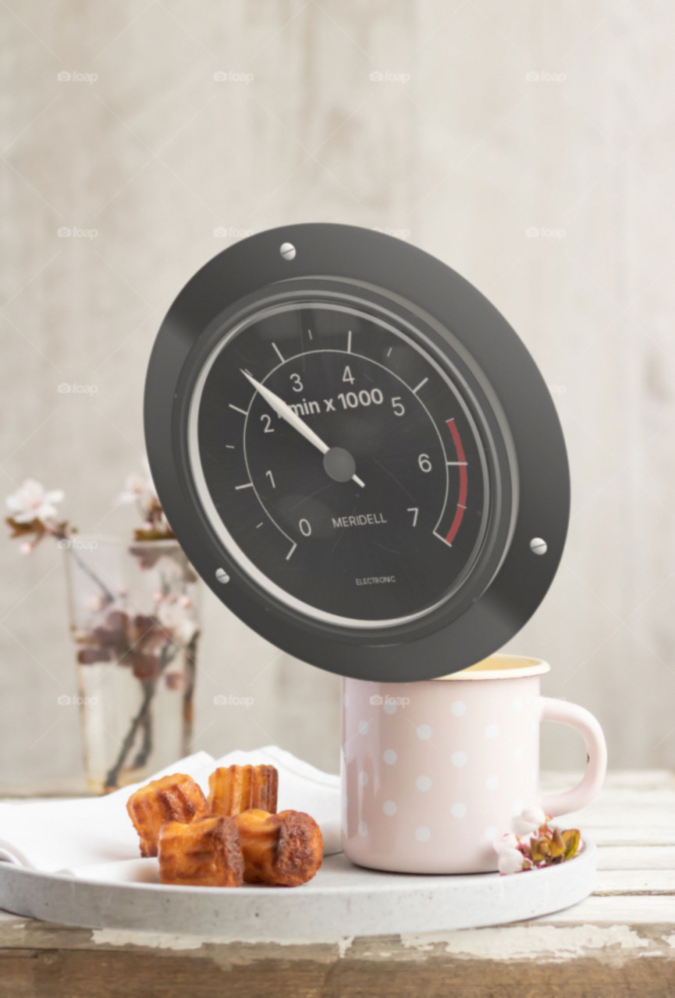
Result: 2500rpm
